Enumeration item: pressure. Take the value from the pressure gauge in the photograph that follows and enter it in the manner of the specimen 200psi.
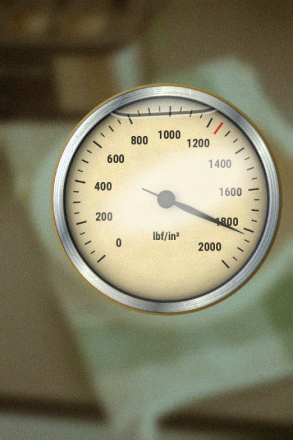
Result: 1825psi
